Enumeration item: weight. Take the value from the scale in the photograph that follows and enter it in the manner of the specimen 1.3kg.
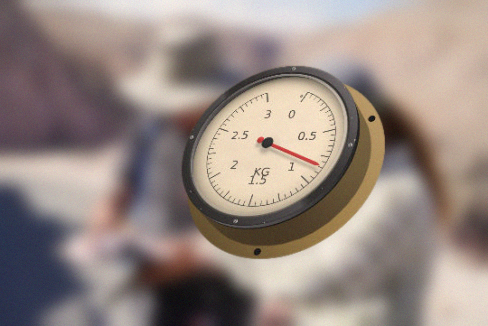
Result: 0.85kg
